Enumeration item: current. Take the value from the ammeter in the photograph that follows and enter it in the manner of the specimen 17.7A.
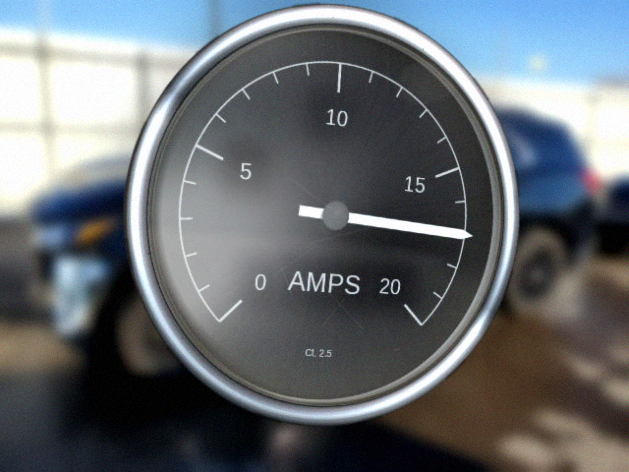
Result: 17A
